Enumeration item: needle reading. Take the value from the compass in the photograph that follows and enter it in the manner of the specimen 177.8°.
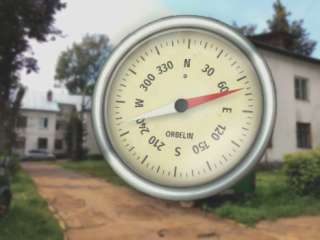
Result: 70°
